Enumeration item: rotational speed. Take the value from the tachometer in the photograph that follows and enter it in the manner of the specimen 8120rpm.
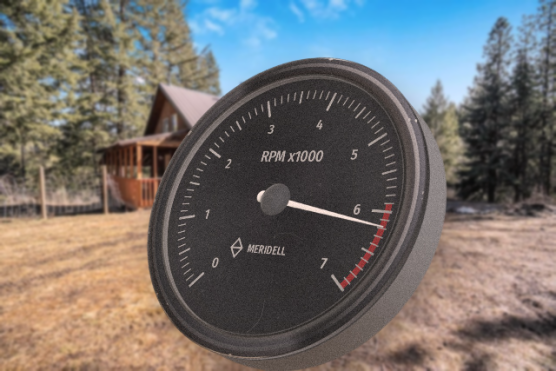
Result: 6200rpm
